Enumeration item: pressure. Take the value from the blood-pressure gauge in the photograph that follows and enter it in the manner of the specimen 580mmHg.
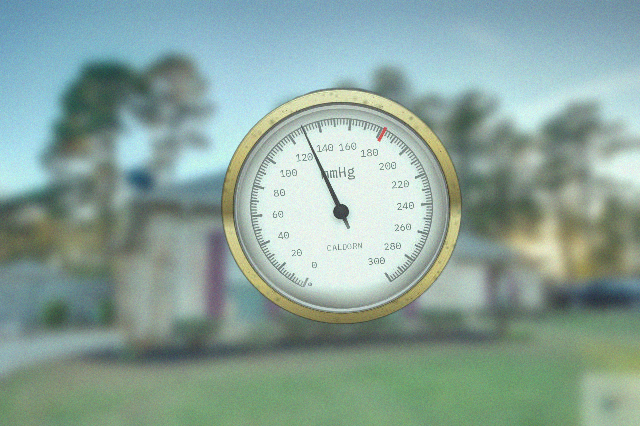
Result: 130mmHg
